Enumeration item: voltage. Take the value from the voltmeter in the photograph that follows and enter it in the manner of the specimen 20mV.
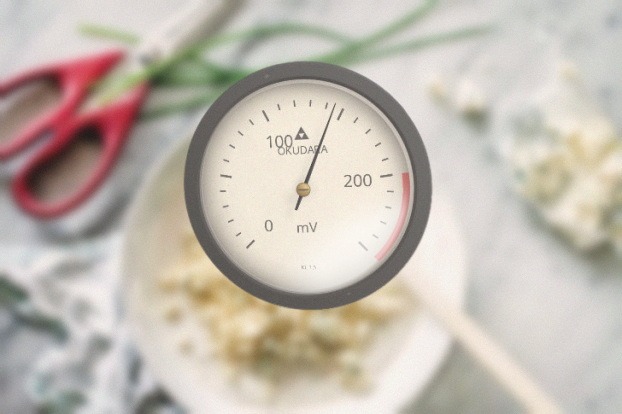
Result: 145mV
